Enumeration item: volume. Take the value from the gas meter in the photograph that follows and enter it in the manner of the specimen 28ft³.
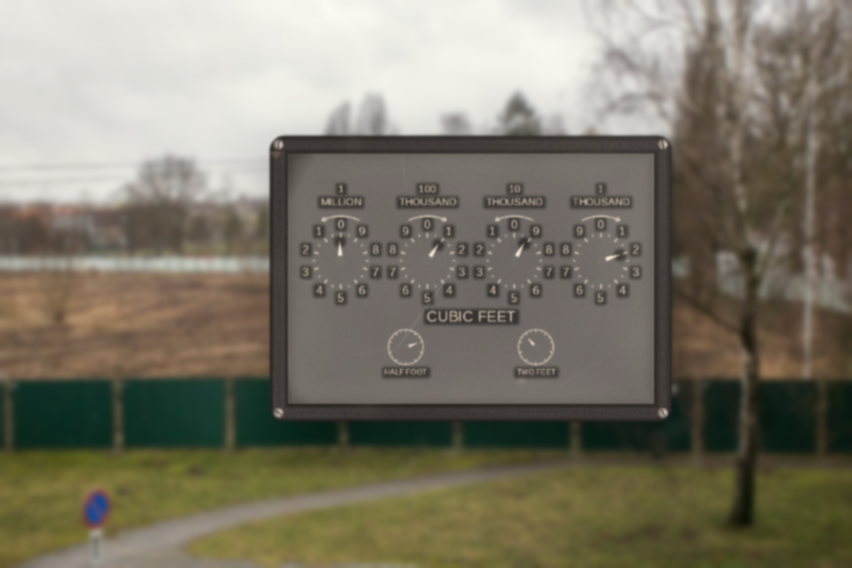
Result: 9200ft³
